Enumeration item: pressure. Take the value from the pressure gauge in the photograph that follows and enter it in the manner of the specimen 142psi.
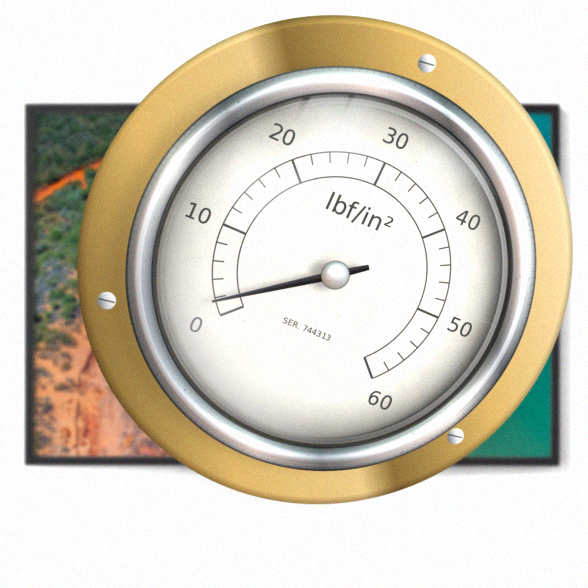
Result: 2psi
